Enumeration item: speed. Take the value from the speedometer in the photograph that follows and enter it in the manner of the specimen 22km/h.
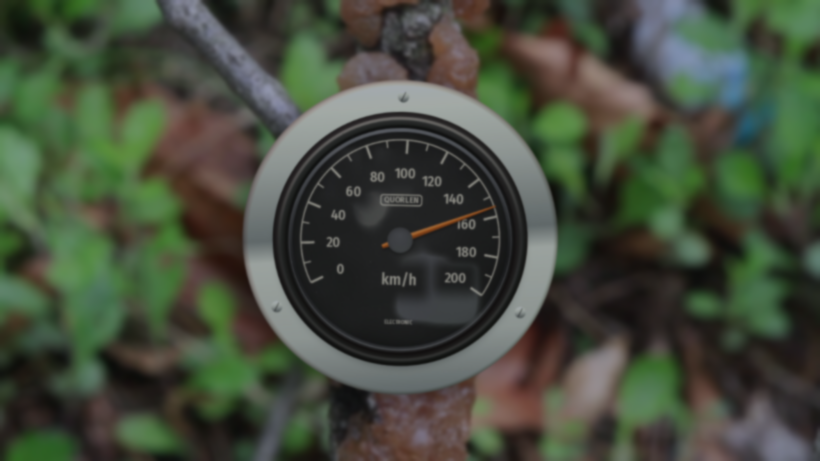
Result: 155km/h
